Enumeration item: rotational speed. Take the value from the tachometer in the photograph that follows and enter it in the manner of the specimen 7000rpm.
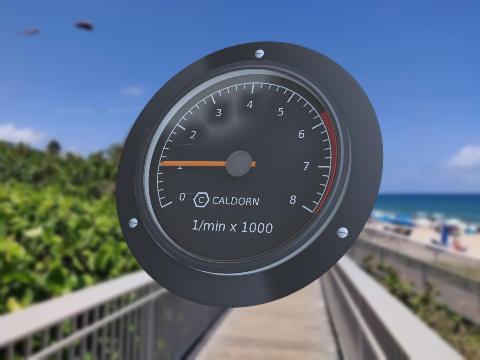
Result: 1000rpm
